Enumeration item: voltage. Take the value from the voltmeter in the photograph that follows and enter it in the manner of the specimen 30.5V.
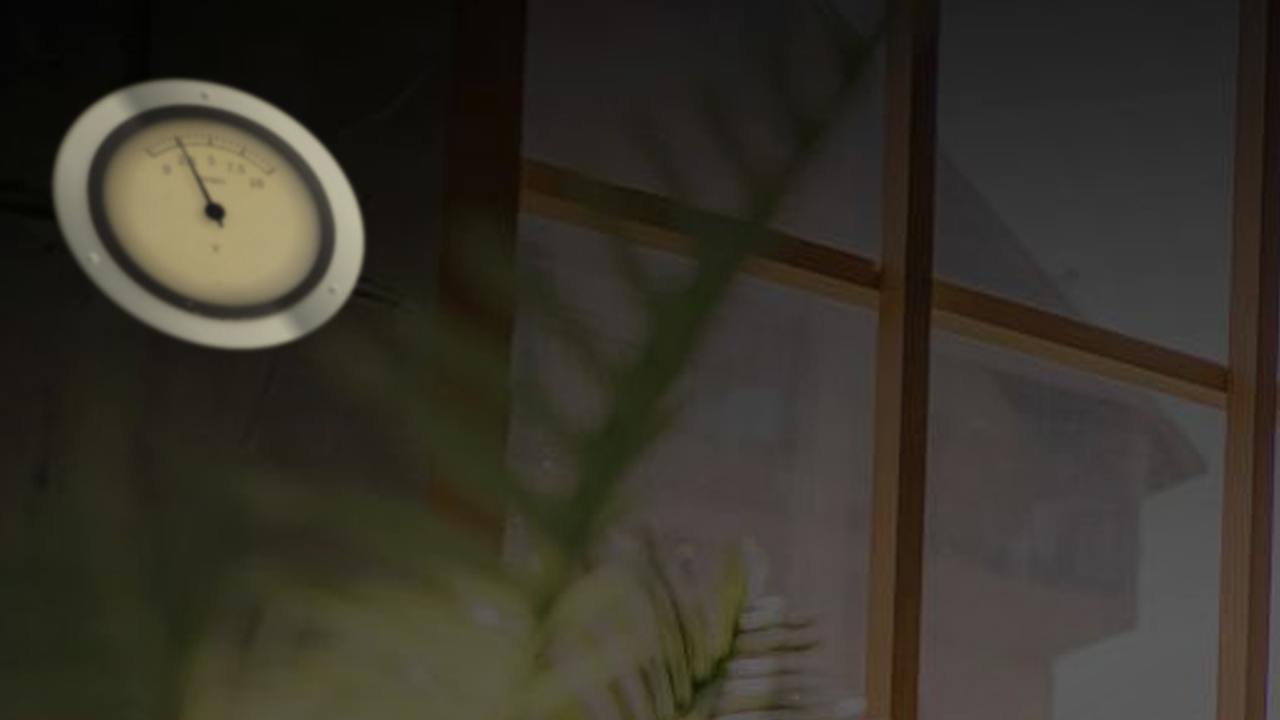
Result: 2.5V
